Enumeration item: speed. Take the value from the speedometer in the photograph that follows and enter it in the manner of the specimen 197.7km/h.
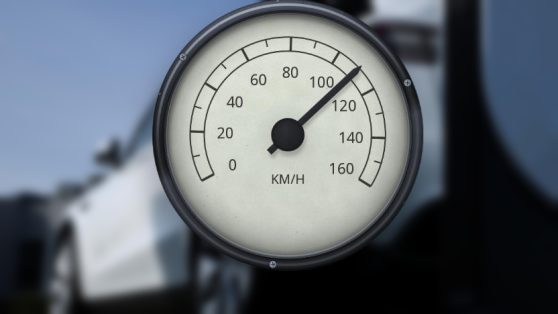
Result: 110km/h
